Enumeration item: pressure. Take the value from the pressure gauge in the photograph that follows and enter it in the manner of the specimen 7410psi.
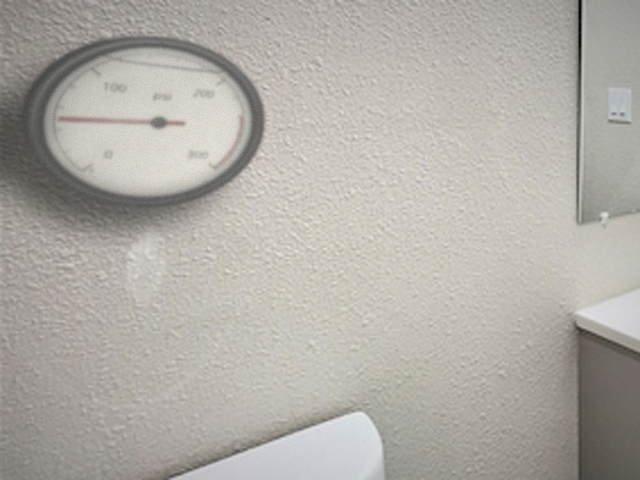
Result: 50psi
